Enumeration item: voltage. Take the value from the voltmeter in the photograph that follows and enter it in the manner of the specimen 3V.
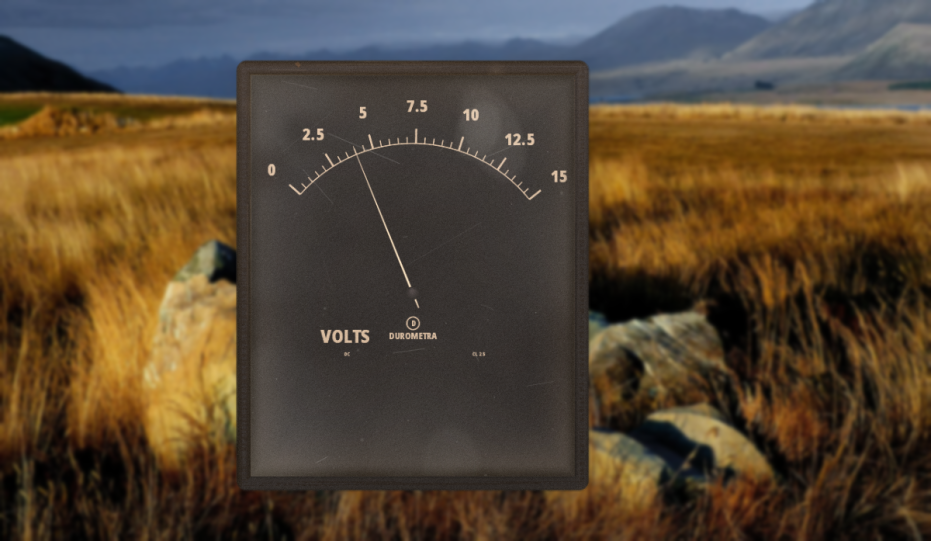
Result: 4V
